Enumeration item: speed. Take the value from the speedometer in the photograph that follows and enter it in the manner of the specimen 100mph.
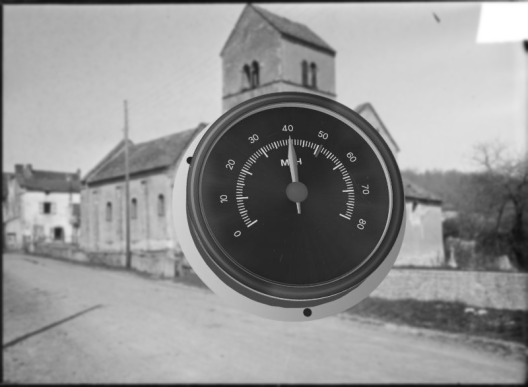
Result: 40mph
